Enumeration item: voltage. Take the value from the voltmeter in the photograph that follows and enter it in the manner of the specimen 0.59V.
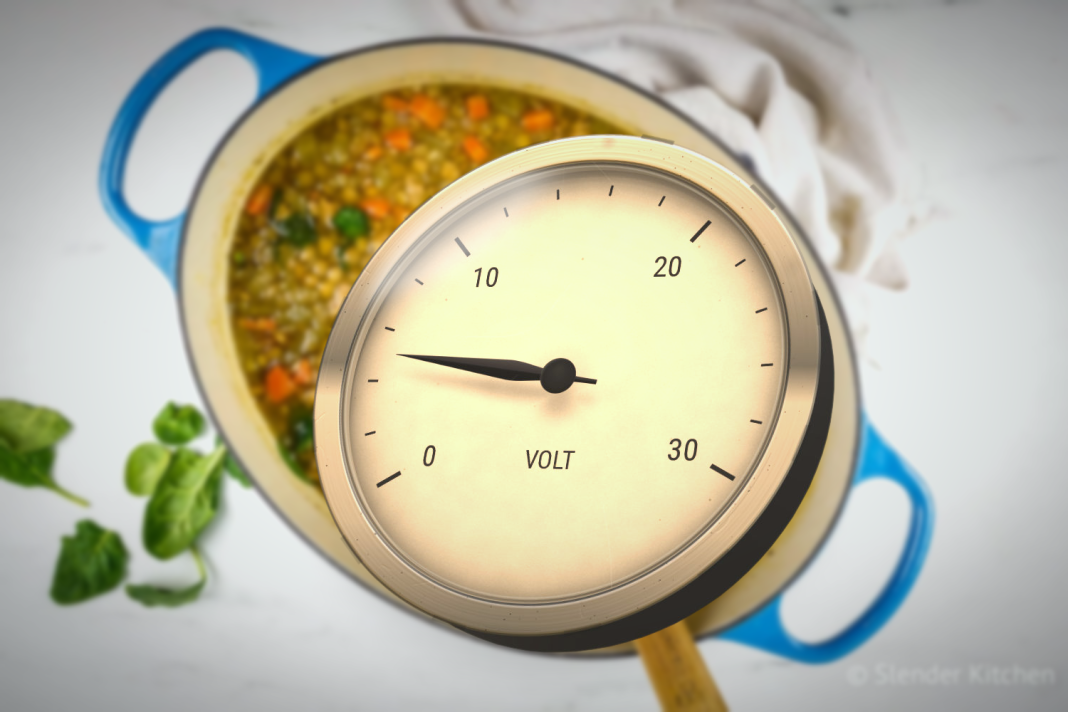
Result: 5V
